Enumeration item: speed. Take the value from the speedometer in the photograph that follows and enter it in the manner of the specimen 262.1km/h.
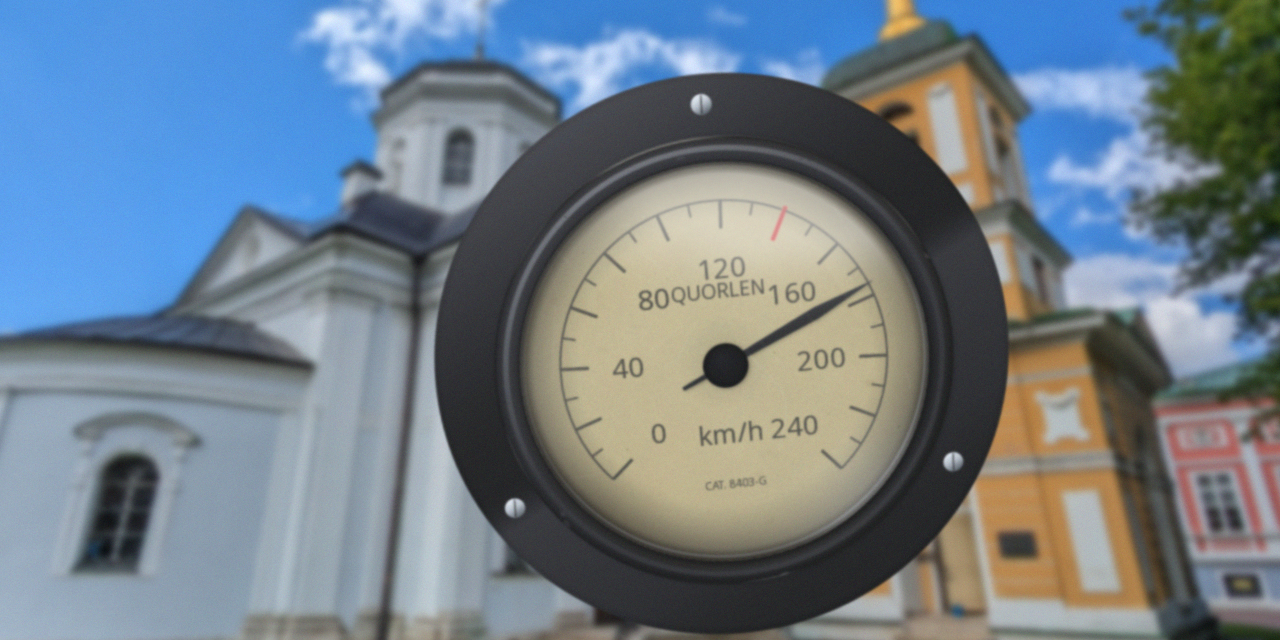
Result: 175km/h
